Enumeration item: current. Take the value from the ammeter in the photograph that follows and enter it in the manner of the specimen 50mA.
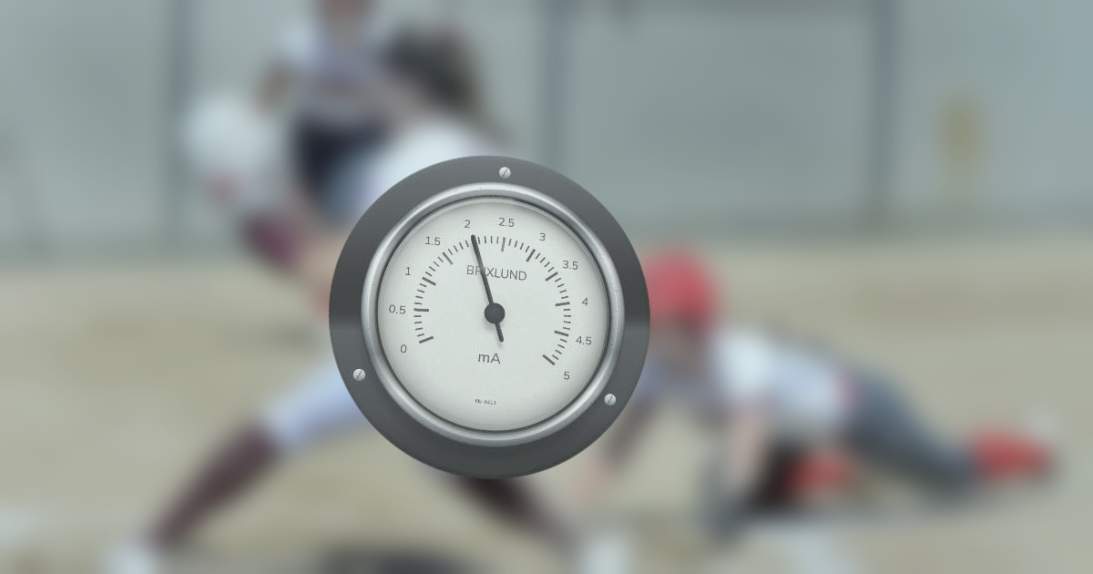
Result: 2mA
